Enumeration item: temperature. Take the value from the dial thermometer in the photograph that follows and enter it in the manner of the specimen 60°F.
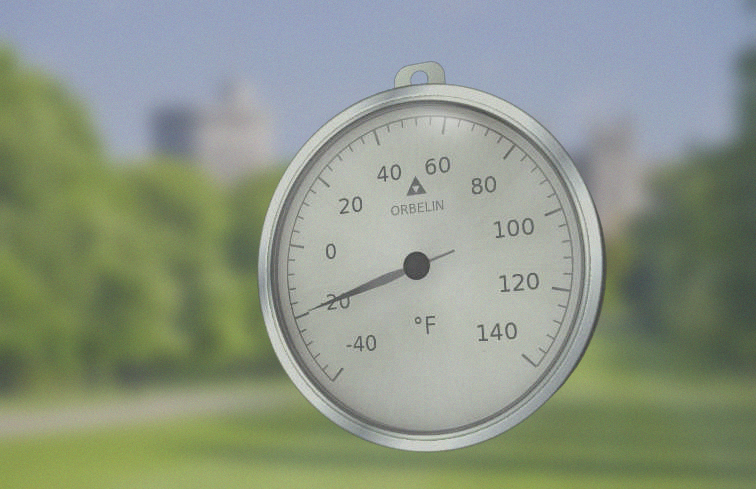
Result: -20°F
